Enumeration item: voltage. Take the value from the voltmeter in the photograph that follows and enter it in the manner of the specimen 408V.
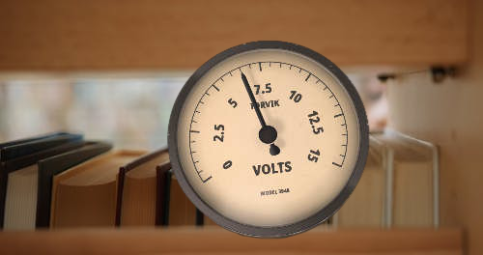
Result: 6.5V
